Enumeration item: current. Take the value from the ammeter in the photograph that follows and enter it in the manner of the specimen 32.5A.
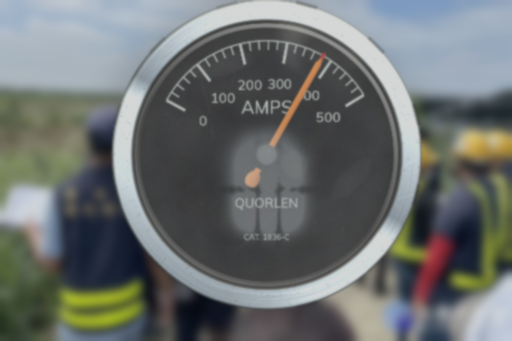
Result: 380A
